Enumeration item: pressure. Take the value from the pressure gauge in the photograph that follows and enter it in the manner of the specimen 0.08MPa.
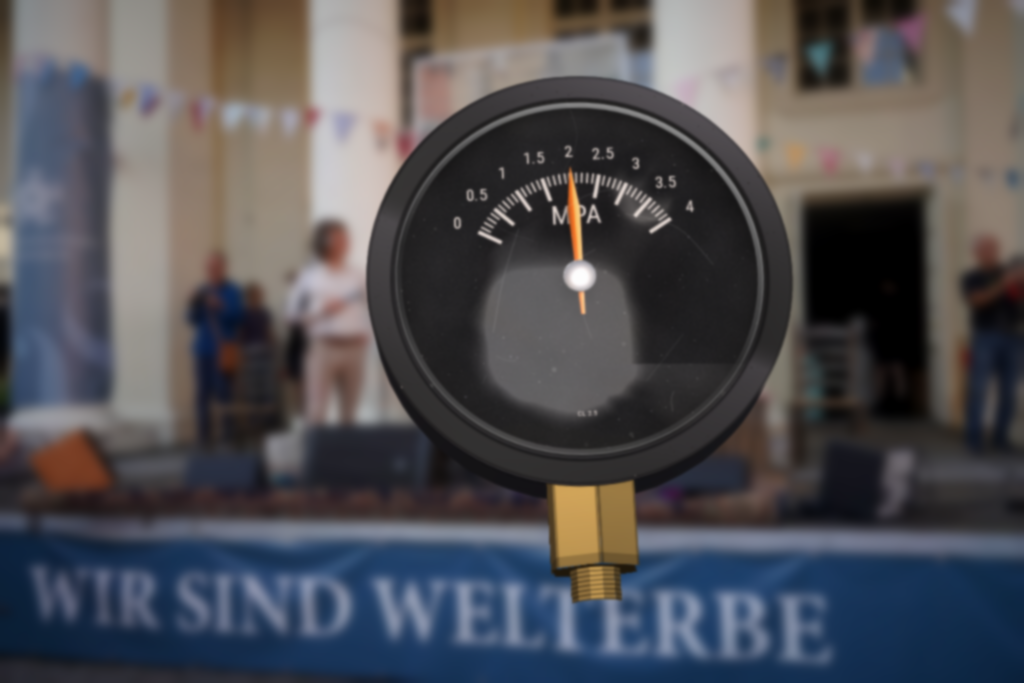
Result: 2MPa
